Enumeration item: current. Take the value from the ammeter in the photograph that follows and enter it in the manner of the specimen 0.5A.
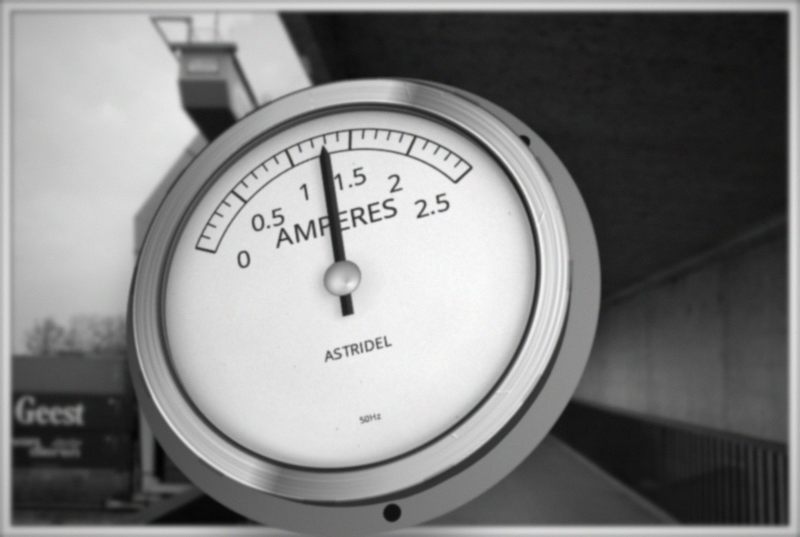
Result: 1.3A
